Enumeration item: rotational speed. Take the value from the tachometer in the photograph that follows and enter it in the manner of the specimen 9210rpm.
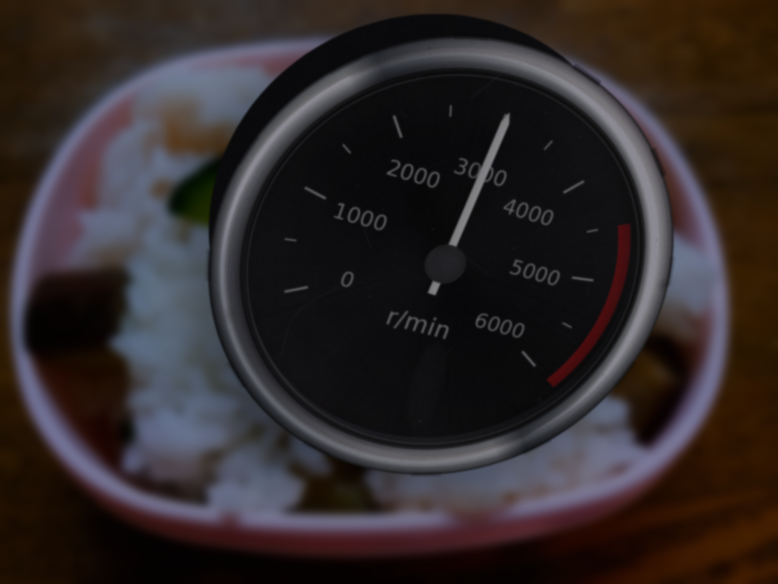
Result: 3000rpm
